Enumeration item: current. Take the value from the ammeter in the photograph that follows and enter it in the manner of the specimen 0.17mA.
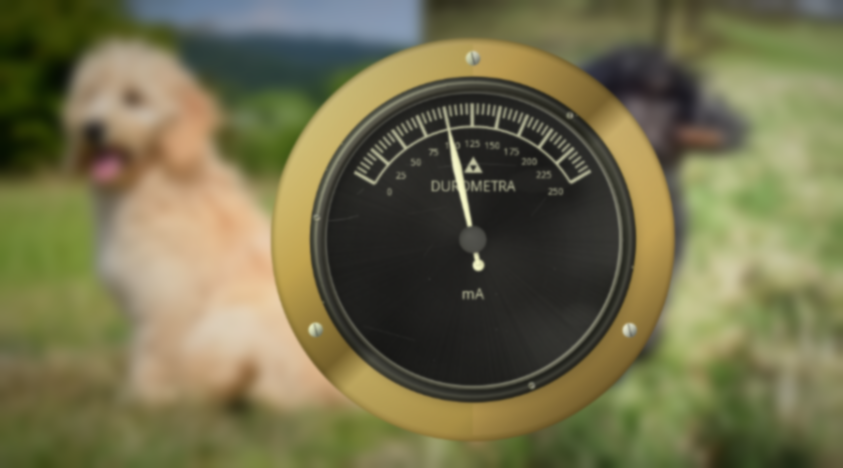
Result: 100mA
